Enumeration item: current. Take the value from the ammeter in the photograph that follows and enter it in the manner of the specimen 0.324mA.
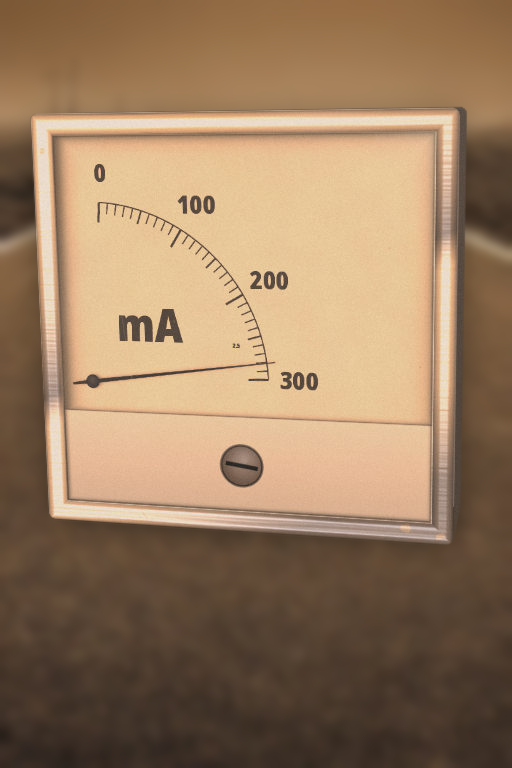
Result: 280mA
